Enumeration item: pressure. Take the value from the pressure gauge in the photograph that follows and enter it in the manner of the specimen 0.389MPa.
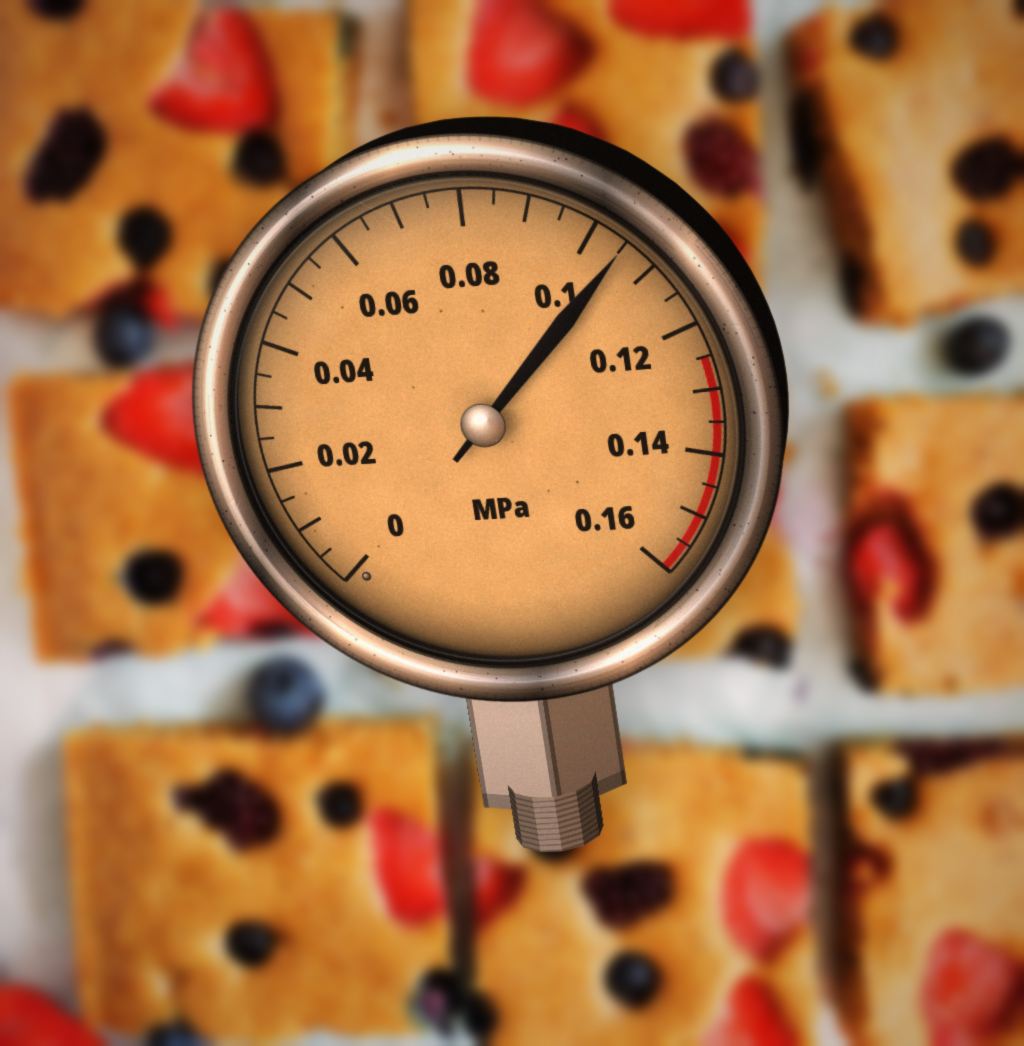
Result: 0.105MPa
